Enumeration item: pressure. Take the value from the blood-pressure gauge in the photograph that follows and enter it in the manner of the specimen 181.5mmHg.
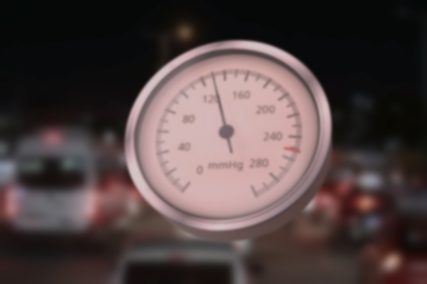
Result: 130mmHg
